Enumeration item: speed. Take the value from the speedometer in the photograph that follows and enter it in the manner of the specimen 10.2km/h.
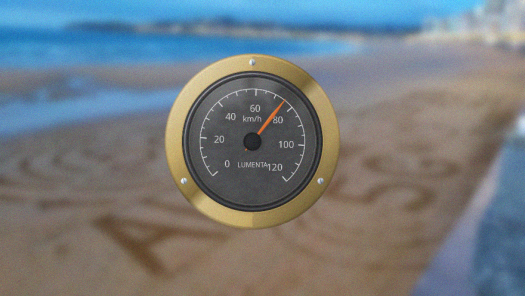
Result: 75km/h
